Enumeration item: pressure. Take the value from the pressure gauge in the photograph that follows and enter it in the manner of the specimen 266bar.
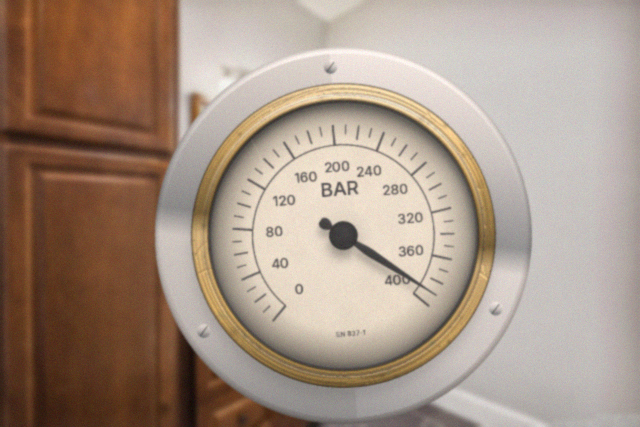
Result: 390bar
